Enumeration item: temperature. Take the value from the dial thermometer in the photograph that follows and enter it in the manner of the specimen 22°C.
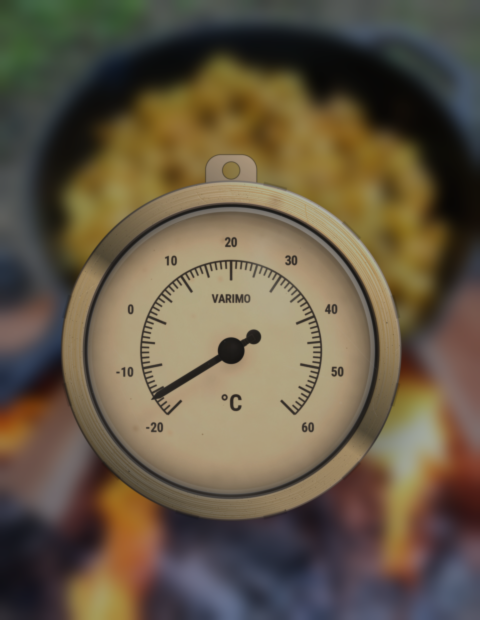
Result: -16°C
